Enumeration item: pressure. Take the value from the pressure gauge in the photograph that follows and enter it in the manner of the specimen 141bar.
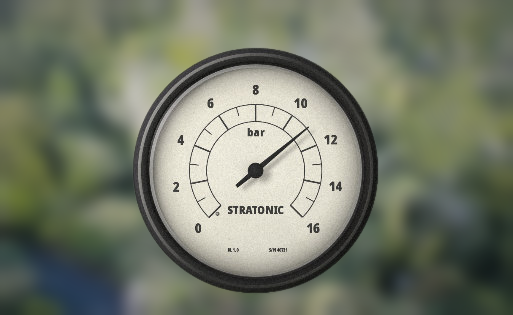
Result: 11bar
